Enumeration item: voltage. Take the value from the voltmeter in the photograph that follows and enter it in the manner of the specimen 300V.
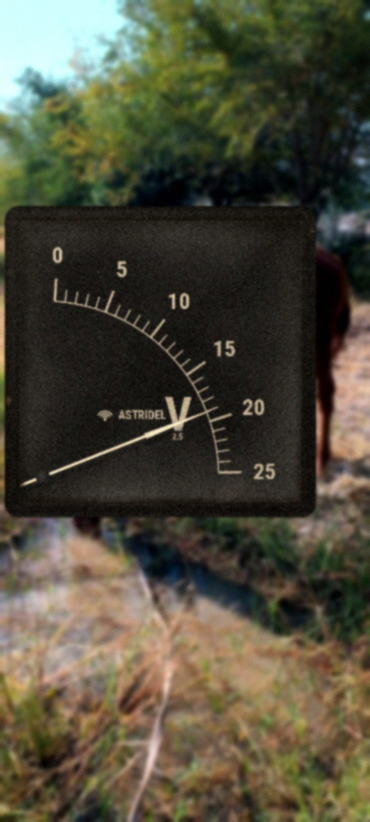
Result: 19V
